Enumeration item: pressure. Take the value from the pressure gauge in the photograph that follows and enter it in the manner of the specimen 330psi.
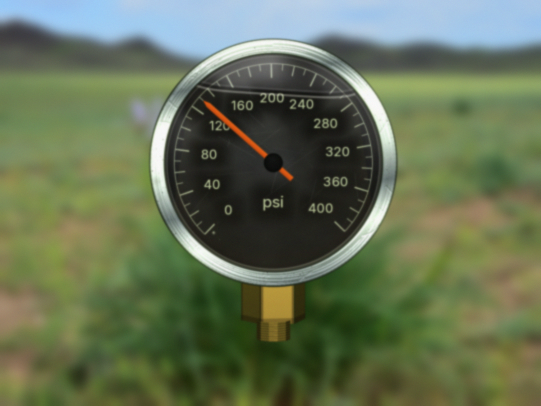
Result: 130psi
